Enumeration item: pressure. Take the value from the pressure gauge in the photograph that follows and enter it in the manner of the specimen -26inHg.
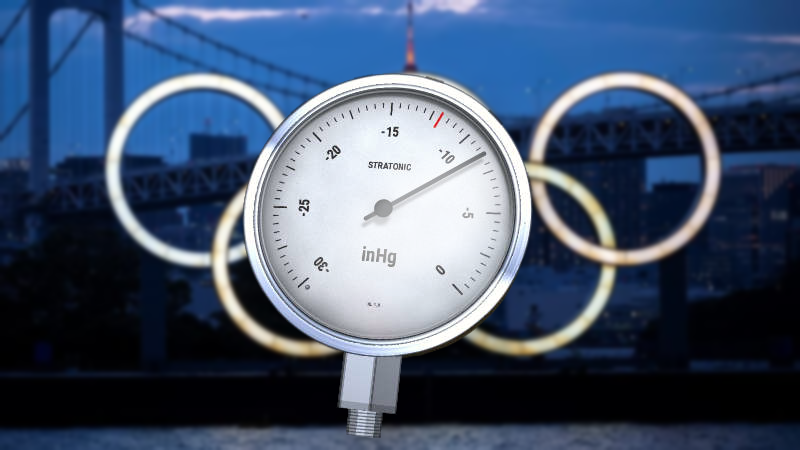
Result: -8.5inHg
